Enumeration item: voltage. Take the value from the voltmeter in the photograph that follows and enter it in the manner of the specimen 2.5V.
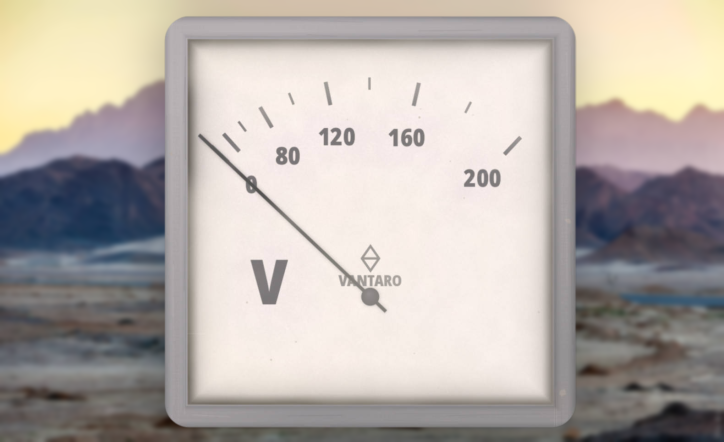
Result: 0V
